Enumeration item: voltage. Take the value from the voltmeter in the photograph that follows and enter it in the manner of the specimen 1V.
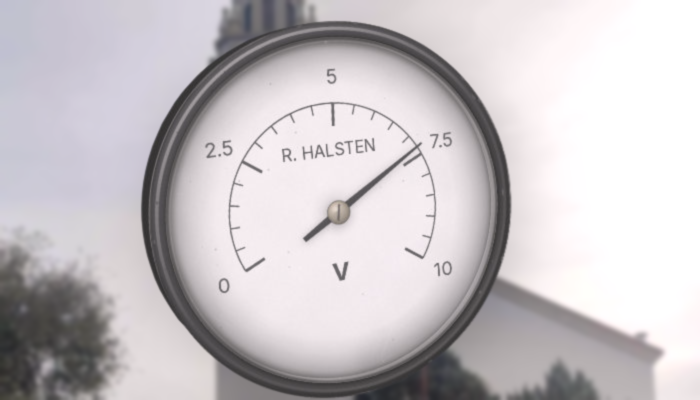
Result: 7.25V
